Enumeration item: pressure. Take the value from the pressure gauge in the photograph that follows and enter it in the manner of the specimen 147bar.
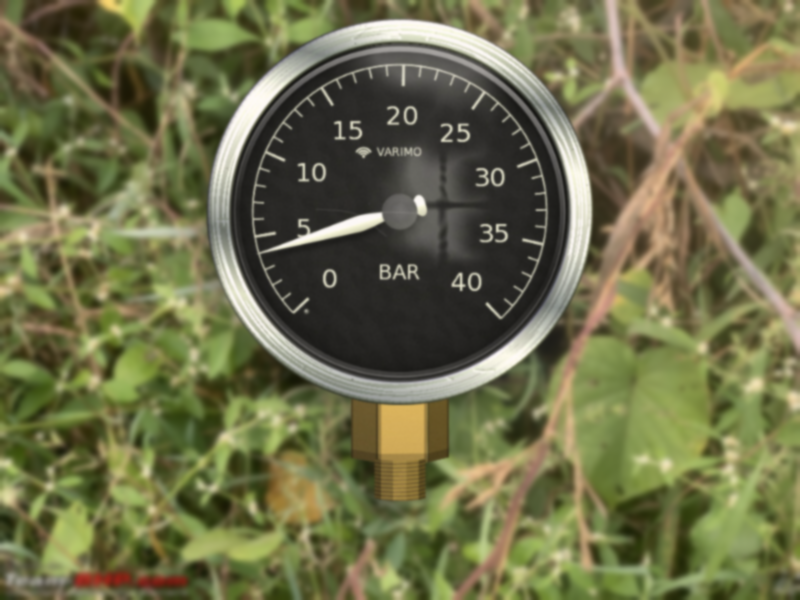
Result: 4bar
